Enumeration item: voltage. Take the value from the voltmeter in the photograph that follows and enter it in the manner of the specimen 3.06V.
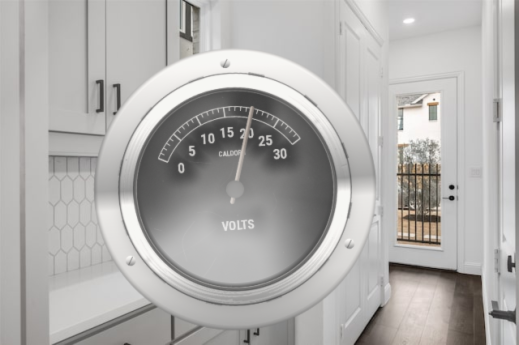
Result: 20V
